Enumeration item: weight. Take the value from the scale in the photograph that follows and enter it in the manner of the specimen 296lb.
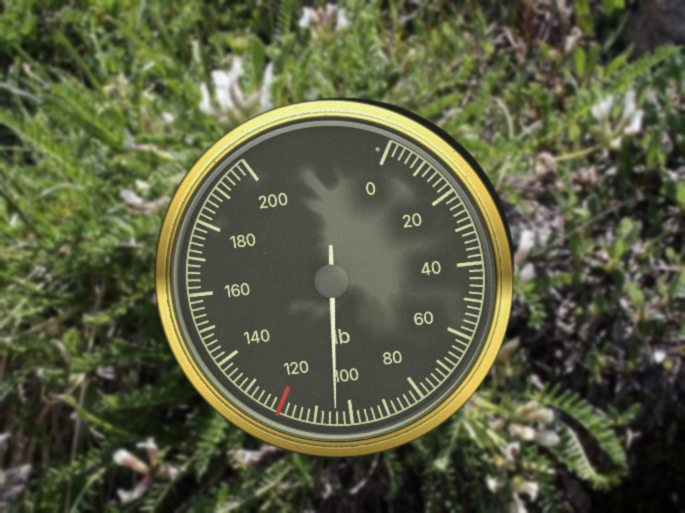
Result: 104lb
